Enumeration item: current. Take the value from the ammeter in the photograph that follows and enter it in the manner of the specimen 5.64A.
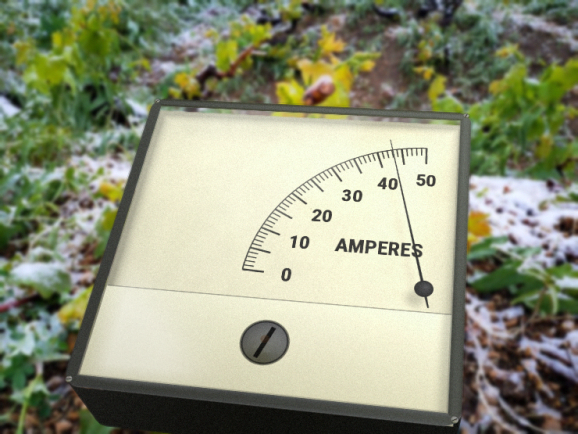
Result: 43A
